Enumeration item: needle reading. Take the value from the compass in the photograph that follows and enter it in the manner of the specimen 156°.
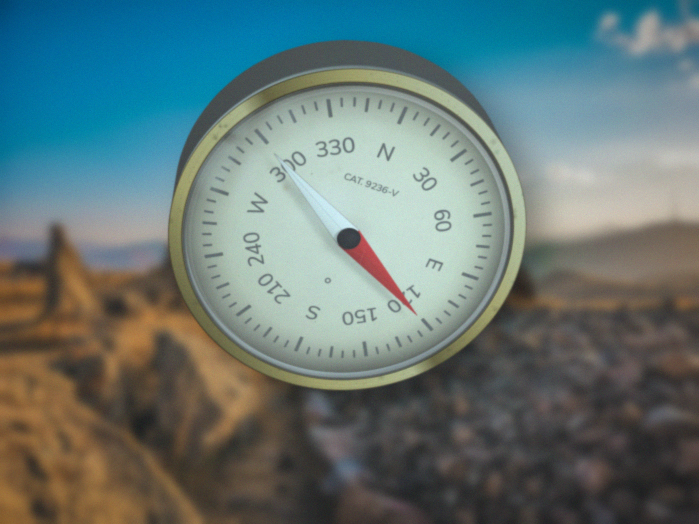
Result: 120°
